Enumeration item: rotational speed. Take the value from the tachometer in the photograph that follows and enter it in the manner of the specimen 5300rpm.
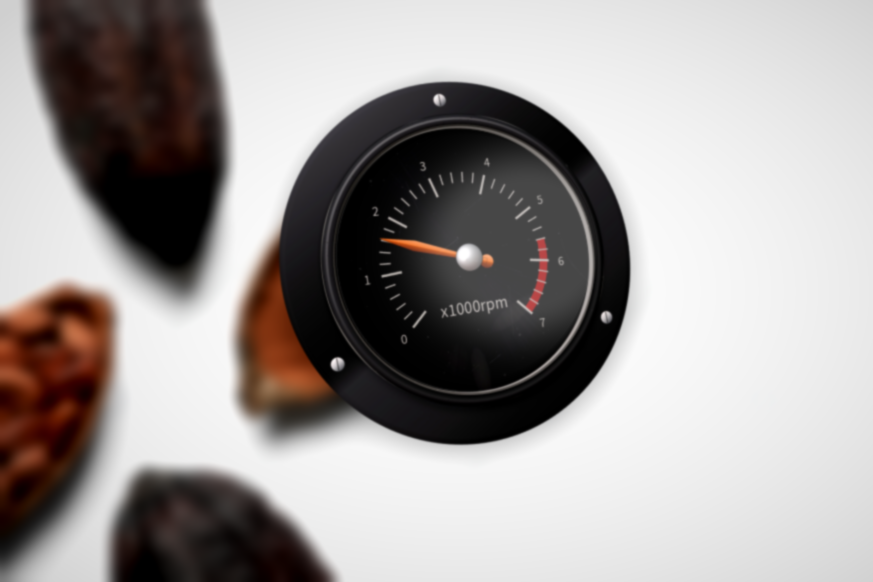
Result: 1600rpm
